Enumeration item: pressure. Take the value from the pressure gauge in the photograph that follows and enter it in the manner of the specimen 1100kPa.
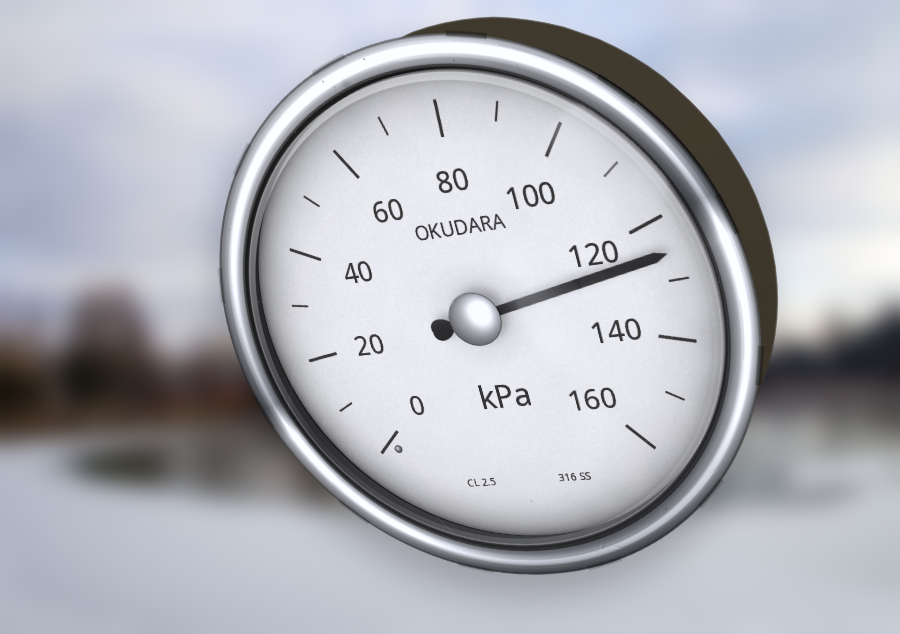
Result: 125kPa
